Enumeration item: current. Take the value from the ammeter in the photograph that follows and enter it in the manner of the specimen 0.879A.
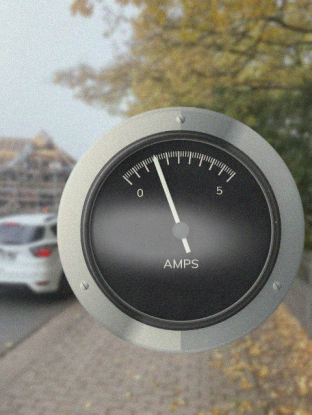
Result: 1.5A
